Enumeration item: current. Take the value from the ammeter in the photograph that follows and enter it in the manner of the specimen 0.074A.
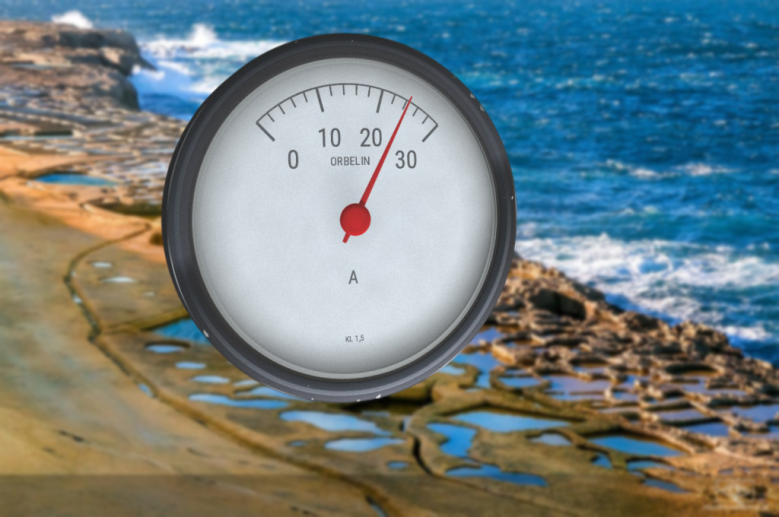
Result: 24A
